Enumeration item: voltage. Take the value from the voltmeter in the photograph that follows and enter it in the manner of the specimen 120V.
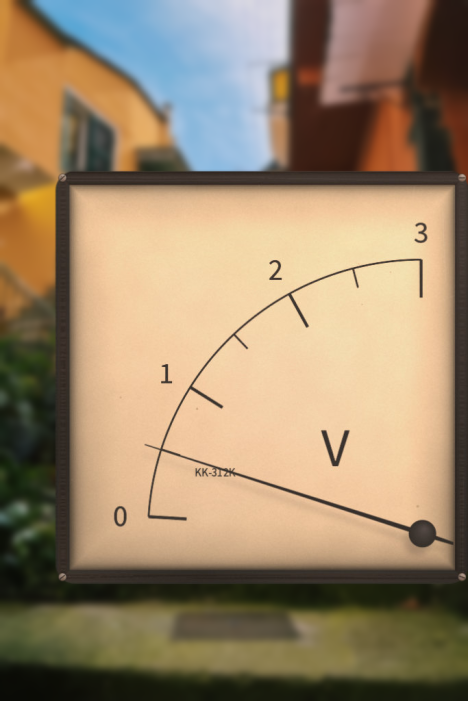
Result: 0.5V
